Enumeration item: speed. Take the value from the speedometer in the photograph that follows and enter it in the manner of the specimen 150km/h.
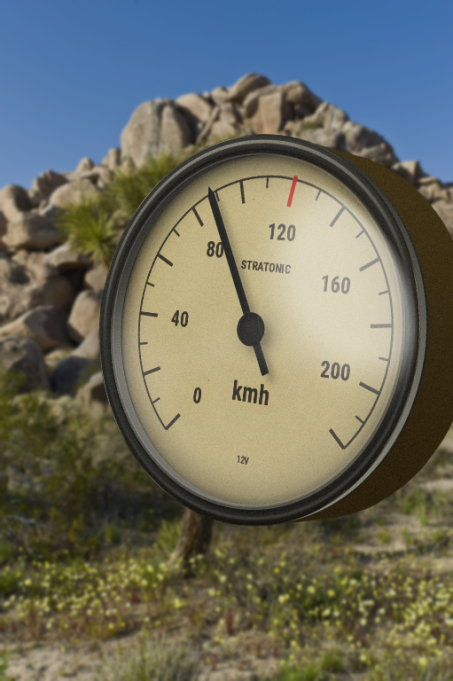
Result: 90km/h
